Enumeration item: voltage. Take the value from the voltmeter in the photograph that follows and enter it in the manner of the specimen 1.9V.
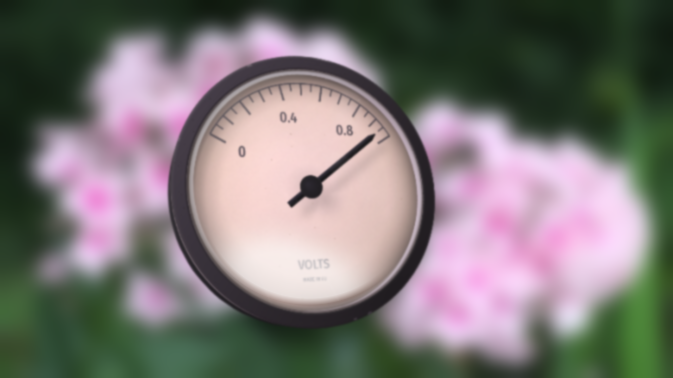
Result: 0.95V
